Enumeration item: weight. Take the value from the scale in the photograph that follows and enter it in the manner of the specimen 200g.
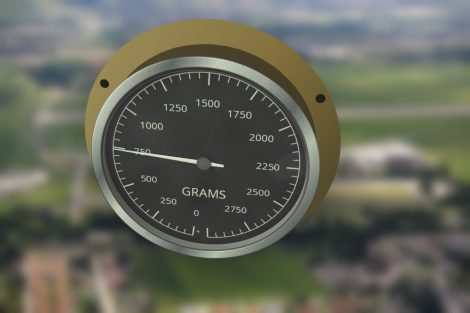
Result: 750g
